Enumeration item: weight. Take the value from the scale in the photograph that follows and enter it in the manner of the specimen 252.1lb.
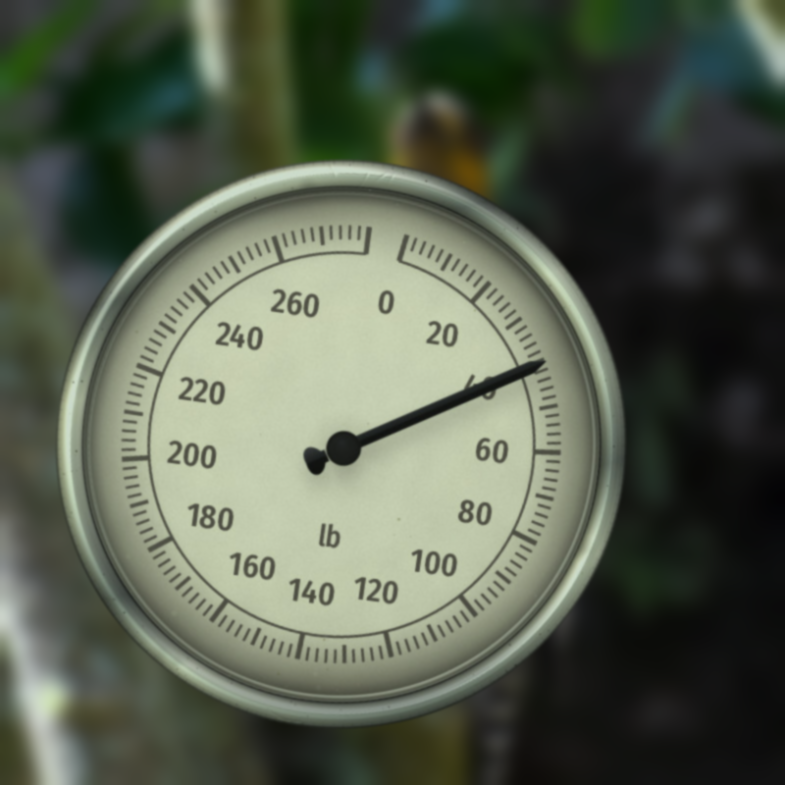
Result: 40lb
